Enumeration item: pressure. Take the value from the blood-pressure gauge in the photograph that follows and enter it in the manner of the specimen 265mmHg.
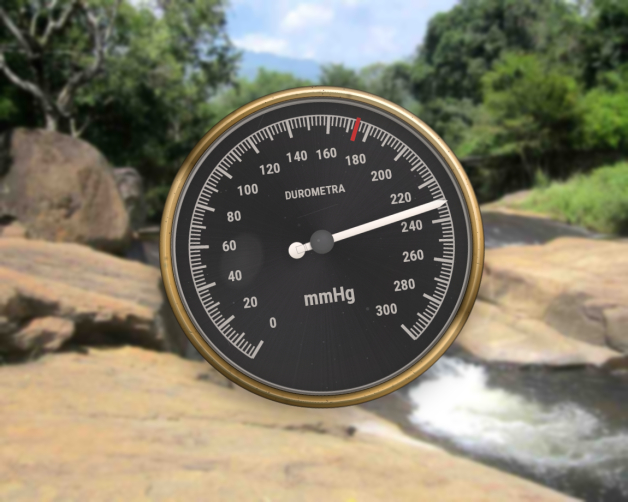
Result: 232mmHg
